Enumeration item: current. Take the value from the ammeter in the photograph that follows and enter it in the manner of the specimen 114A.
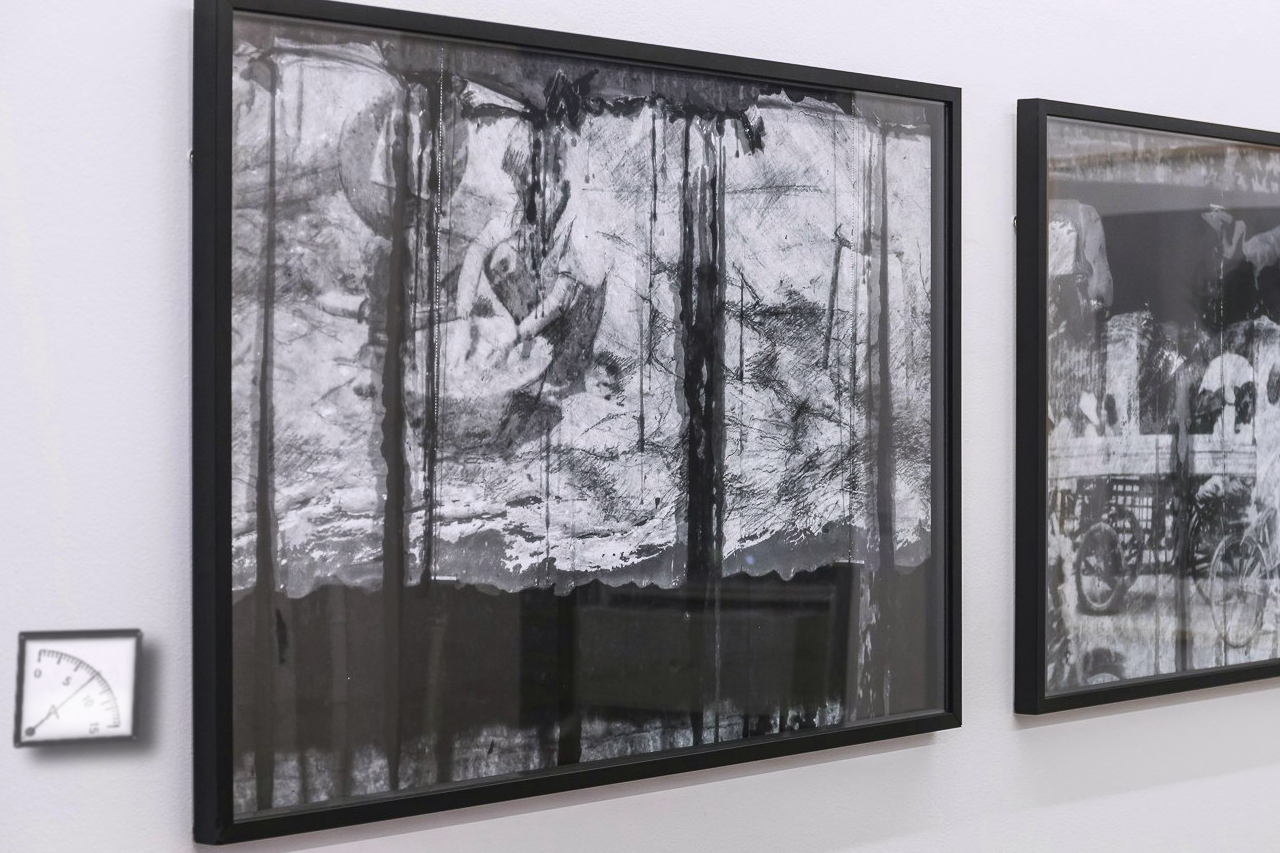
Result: 7.5A
